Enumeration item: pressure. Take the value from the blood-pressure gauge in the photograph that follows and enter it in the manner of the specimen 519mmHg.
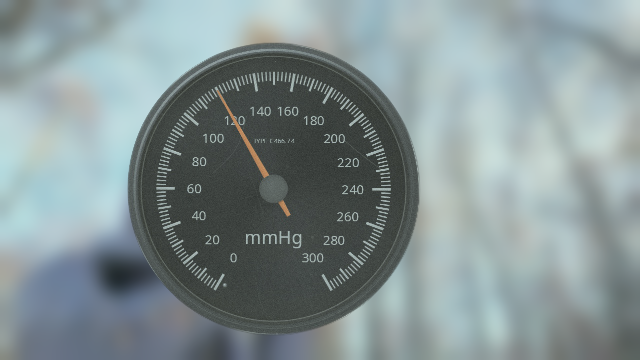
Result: 120mmHg
